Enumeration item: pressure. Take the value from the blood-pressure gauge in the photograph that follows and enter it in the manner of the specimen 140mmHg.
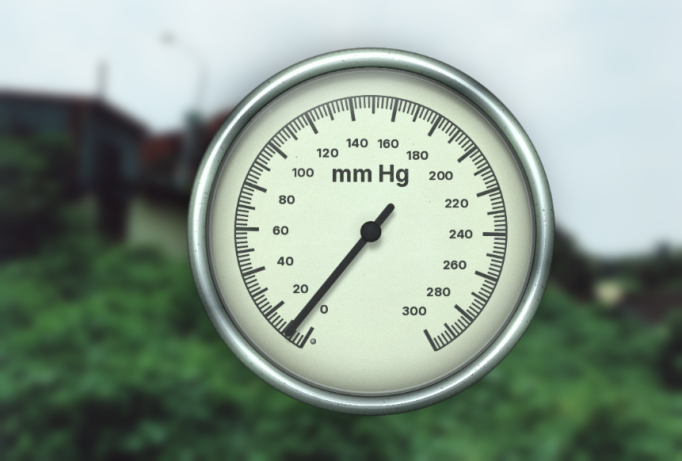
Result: 8mmHg
